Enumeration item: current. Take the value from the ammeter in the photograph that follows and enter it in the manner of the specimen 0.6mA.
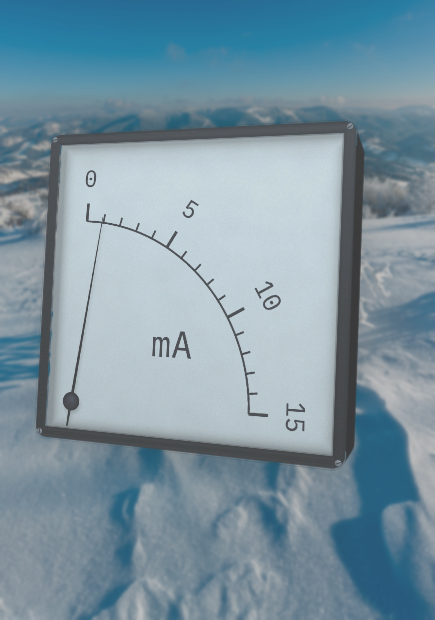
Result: 1mA
